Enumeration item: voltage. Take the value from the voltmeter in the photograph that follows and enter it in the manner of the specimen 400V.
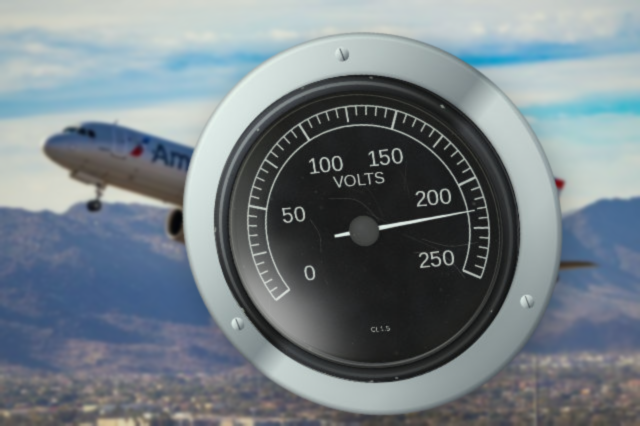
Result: 215V
